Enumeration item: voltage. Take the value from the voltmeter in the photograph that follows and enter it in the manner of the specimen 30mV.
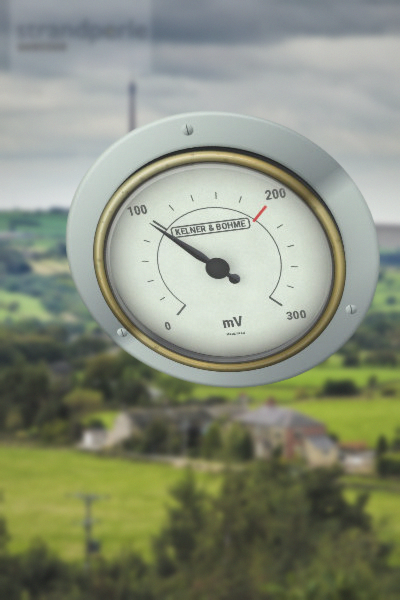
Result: 100mV
